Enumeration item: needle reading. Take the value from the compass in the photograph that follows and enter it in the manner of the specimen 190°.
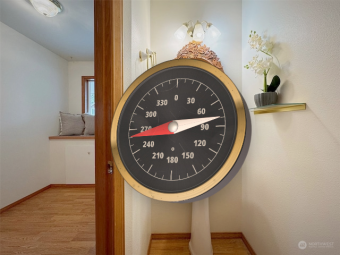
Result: 260°
